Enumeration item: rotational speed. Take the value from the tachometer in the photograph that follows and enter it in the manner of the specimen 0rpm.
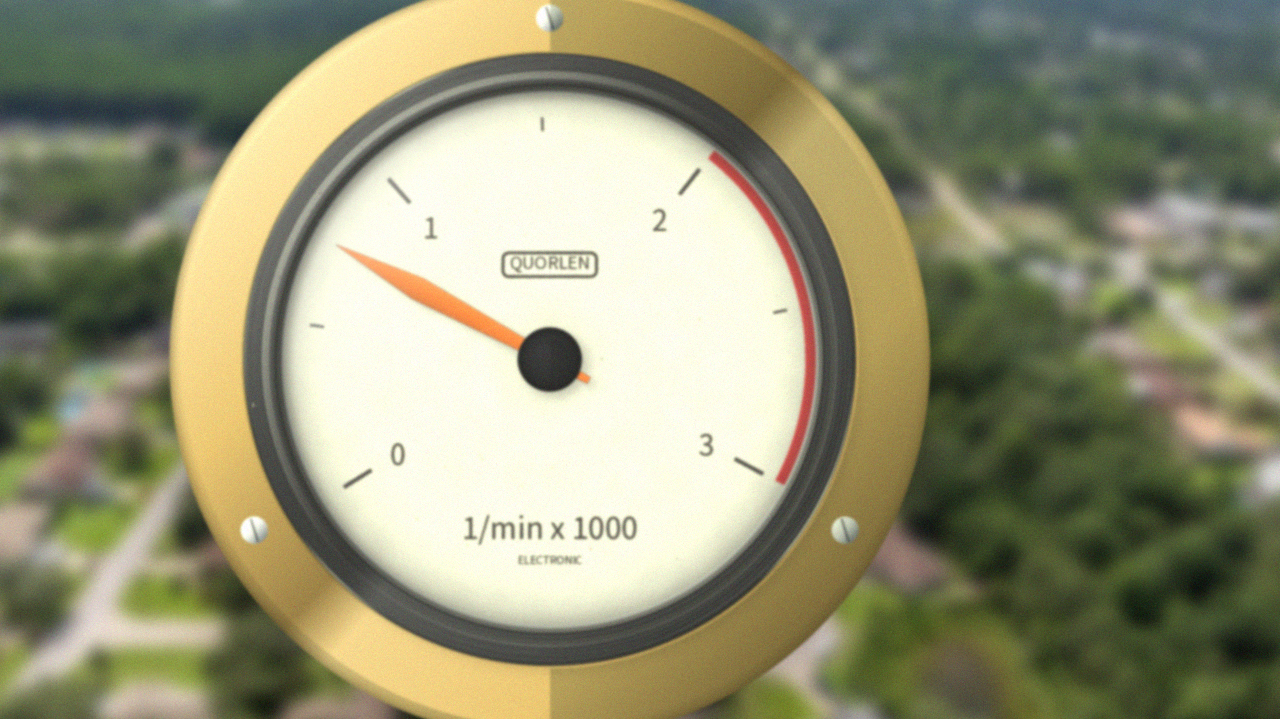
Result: 750rpm
